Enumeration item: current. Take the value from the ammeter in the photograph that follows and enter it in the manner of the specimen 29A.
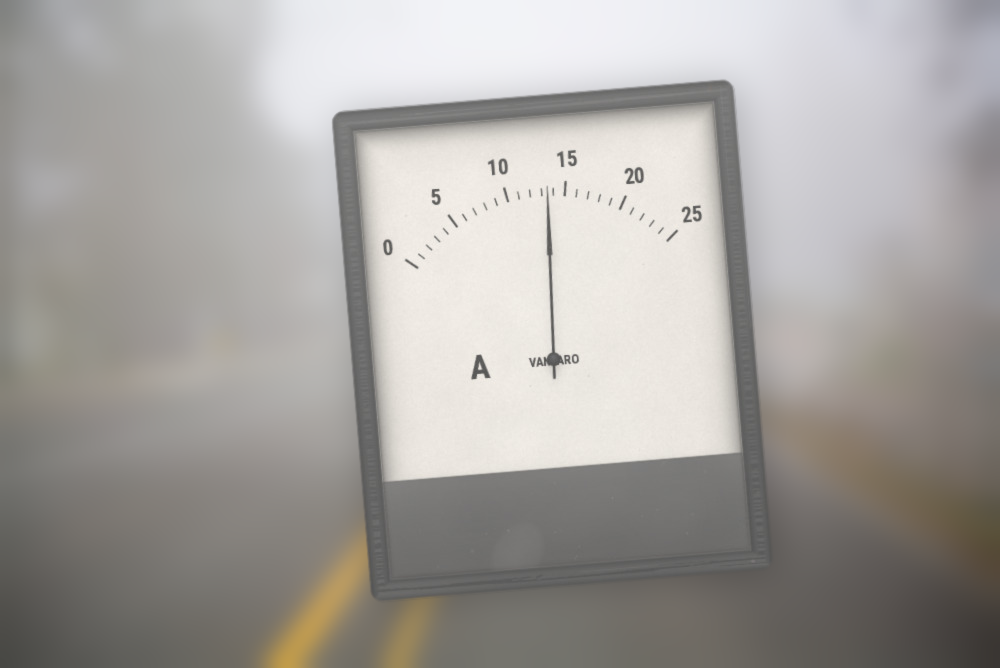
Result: 13.5A
